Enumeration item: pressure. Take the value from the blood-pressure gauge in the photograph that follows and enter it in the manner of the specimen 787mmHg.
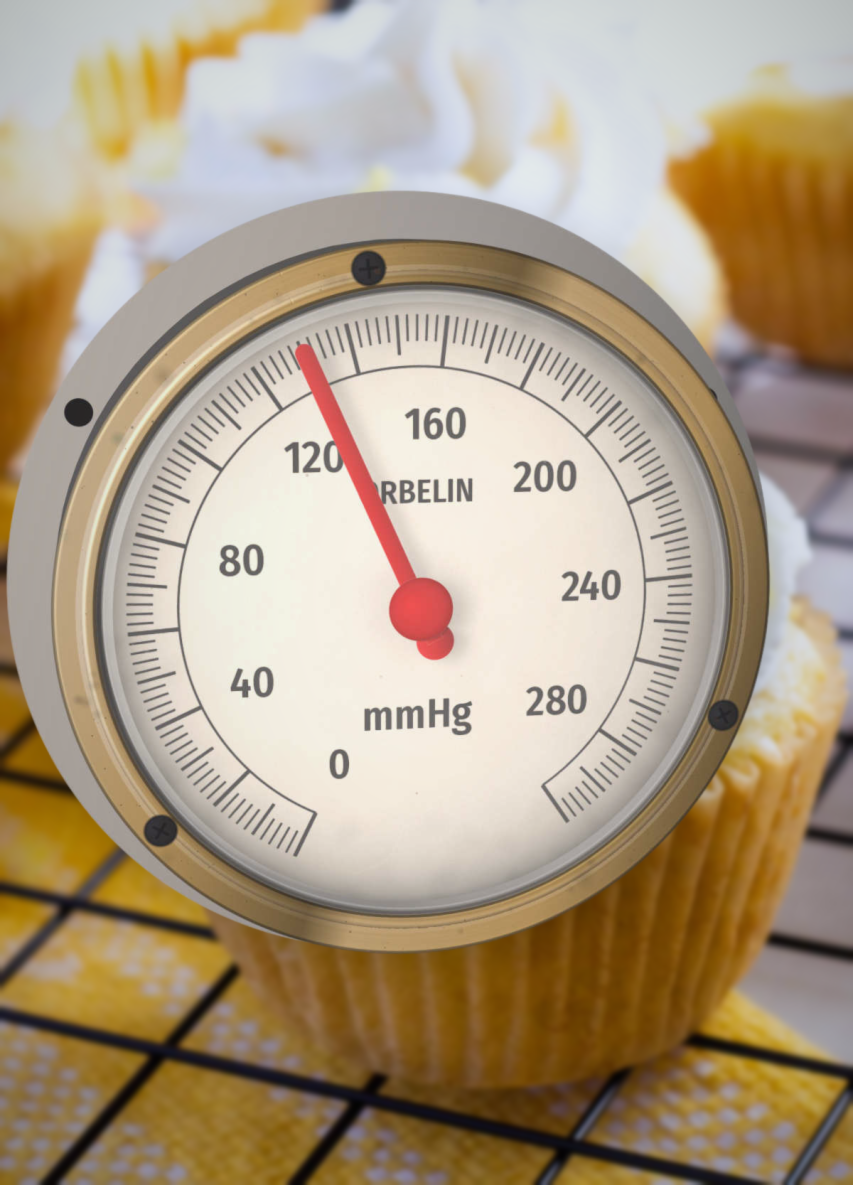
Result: 130mmHg
